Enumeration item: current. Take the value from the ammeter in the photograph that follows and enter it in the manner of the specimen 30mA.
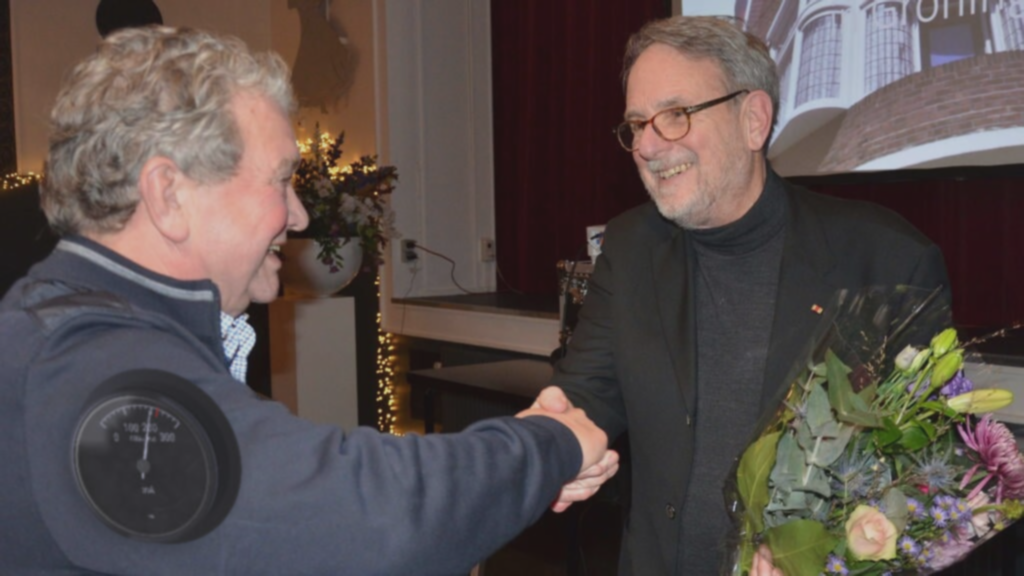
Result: 200mA
